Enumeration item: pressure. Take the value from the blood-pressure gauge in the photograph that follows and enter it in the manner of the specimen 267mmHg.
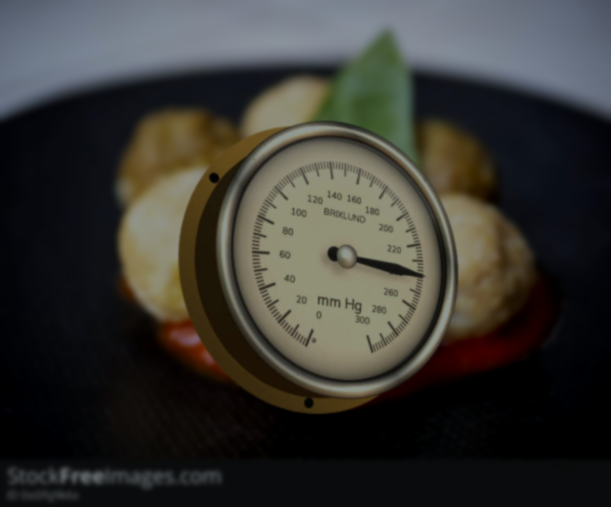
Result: 240mmHg
